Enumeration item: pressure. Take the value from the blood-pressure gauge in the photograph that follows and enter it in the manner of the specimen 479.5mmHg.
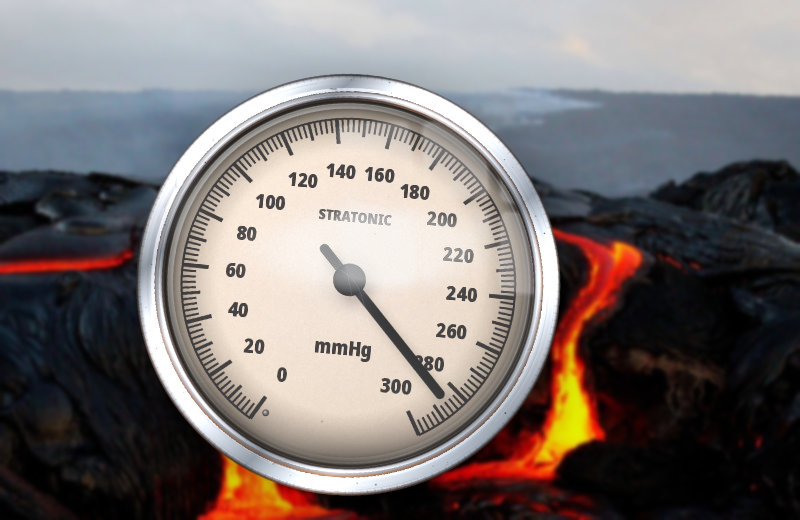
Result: 286mmHg
